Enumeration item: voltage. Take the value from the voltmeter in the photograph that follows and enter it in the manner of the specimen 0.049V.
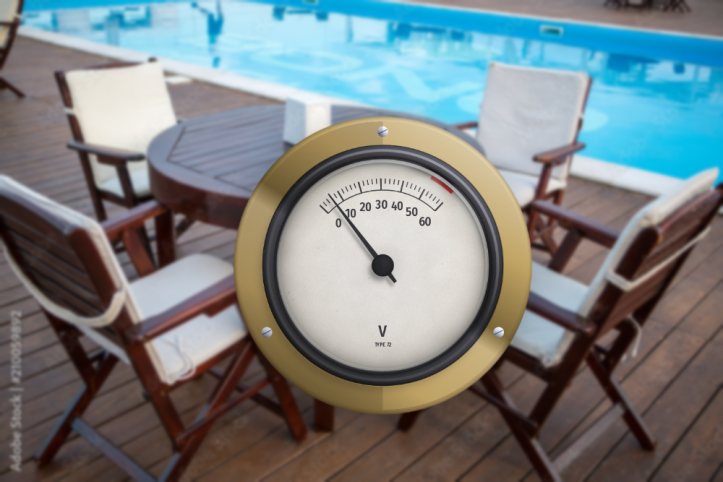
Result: 6V
